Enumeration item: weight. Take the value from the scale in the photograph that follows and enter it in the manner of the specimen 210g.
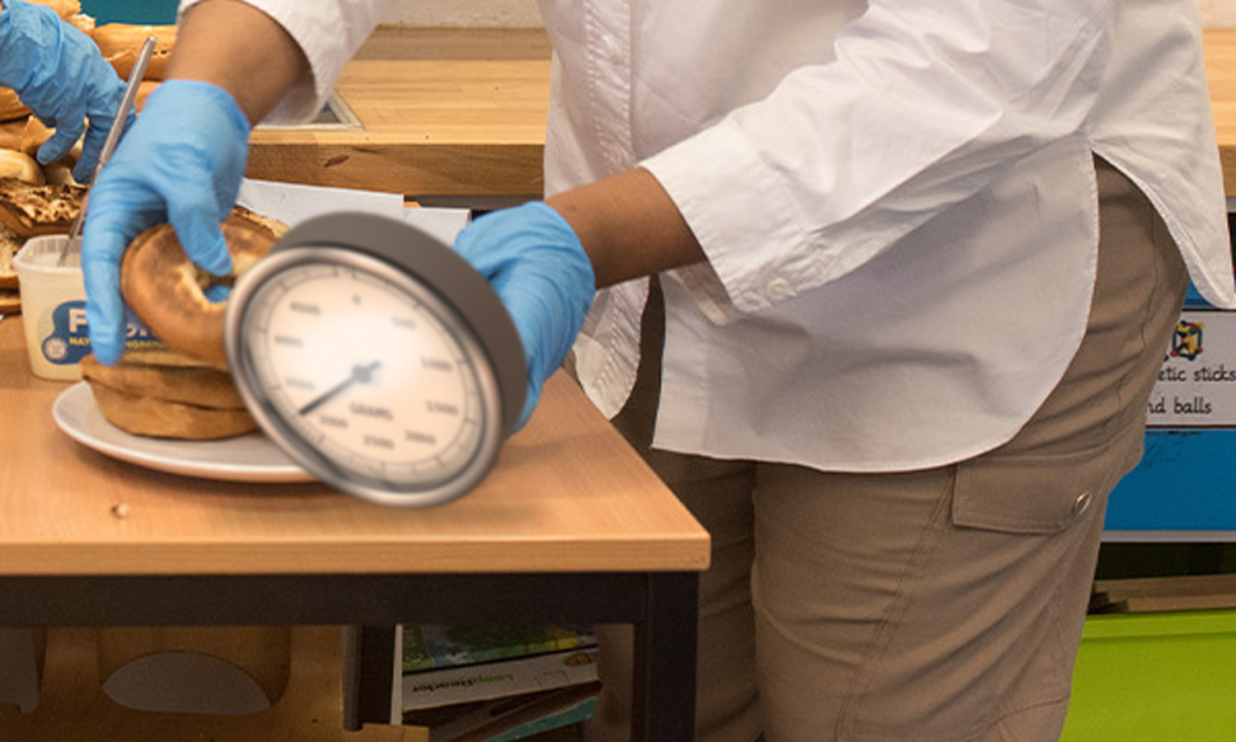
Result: 3250g
